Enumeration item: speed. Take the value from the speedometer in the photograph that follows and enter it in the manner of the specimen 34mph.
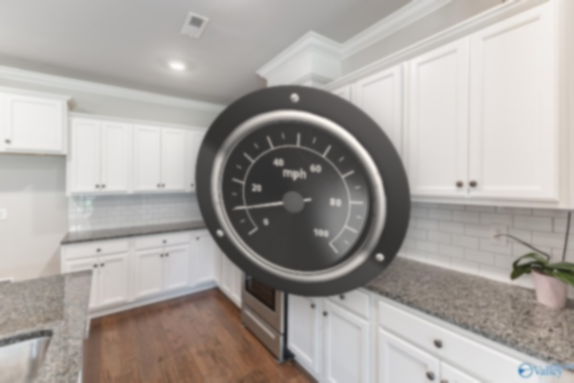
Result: 10mph
